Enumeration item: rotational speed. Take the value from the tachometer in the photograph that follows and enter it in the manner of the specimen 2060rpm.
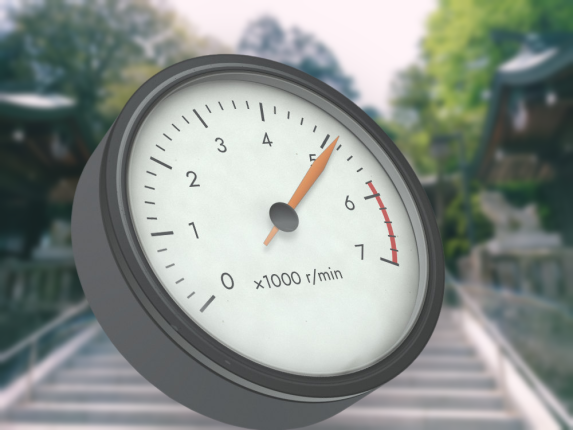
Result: 5100rpm
